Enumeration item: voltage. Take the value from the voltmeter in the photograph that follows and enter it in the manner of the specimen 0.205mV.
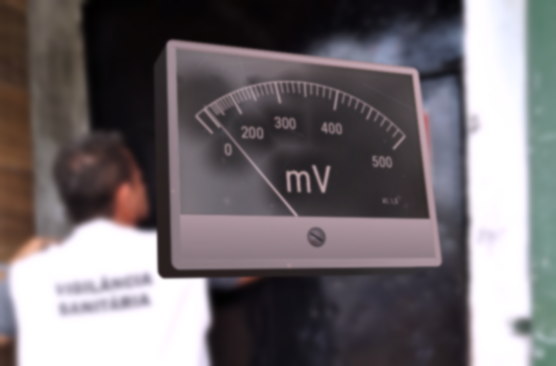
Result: 100mV
